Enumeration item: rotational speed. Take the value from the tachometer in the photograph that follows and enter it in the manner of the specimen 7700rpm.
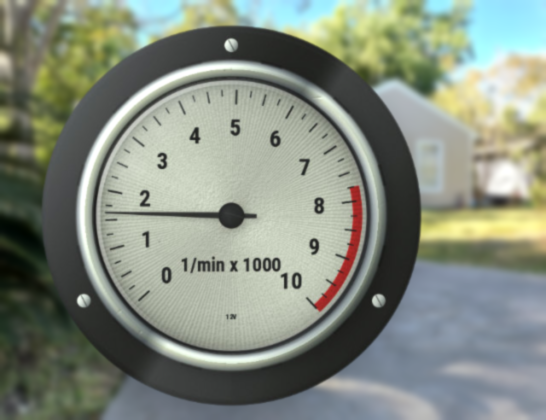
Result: 1625rpm
